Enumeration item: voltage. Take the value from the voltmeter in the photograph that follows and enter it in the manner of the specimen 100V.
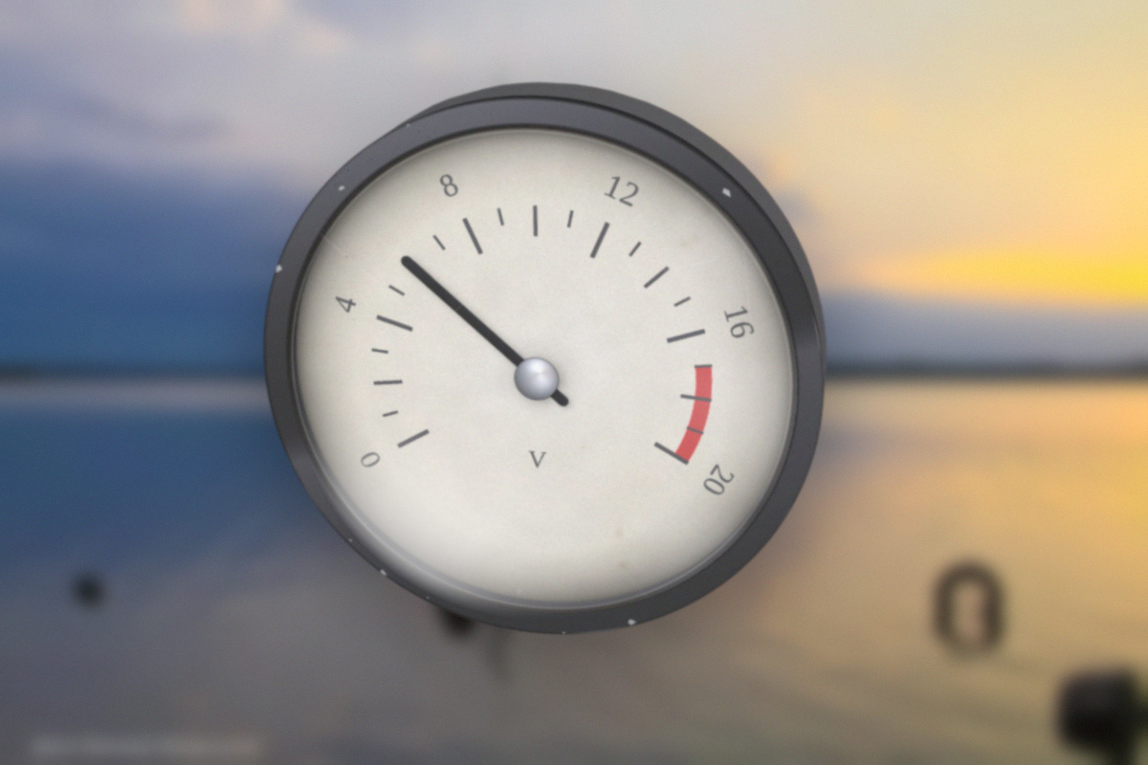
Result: 6V
